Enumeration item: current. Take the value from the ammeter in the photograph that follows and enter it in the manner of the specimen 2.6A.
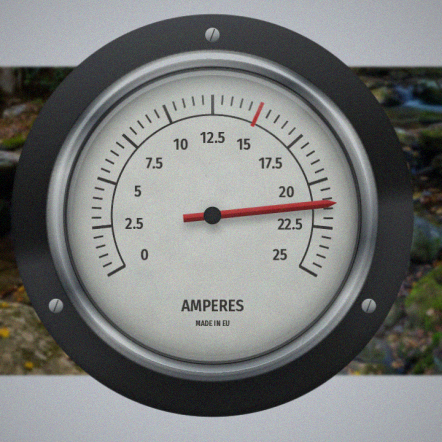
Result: 21.25A
